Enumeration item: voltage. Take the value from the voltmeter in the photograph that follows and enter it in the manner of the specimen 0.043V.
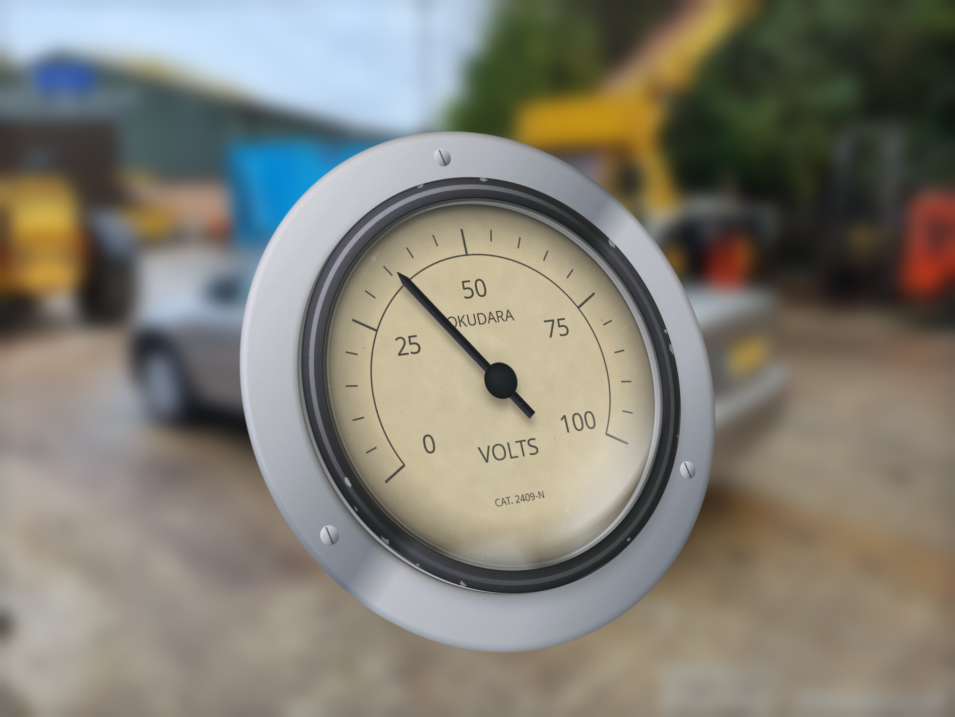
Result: 35V
